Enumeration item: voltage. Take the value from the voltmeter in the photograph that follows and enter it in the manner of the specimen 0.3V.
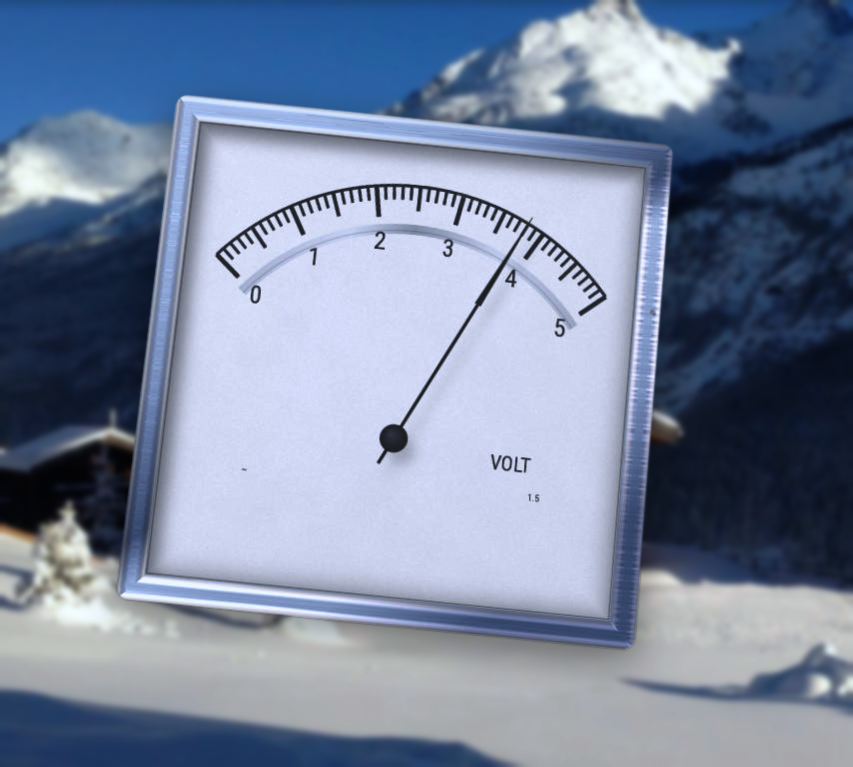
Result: 3.8V
